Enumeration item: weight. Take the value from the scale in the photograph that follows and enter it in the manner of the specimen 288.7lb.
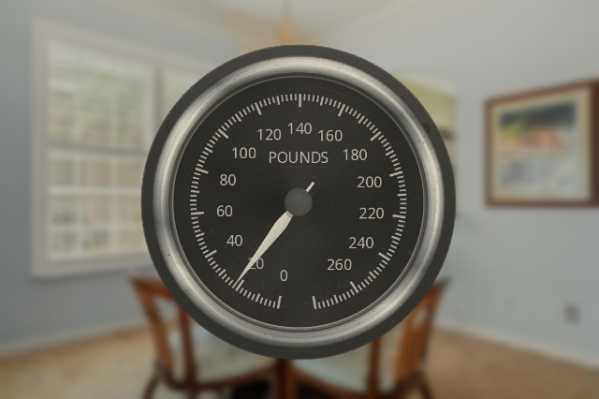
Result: 22lb
